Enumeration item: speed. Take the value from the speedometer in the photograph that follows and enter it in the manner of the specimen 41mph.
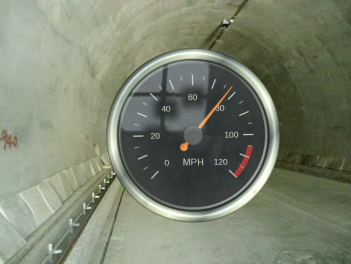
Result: 77.5mph
